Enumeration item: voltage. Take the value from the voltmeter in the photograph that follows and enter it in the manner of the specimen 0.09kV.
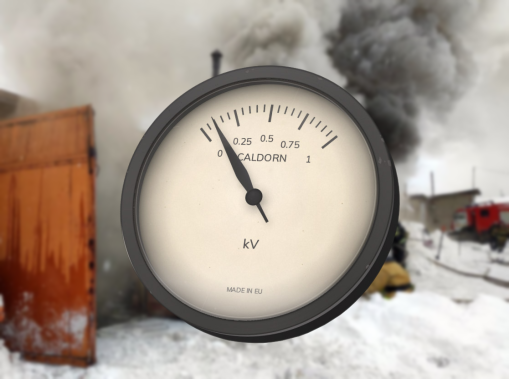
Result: 0.1kV
